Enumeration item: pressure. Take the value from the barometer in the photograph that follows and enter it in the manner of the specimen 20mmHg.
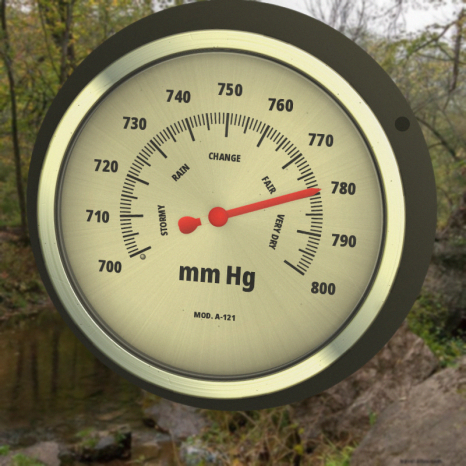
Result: 779mmHg
